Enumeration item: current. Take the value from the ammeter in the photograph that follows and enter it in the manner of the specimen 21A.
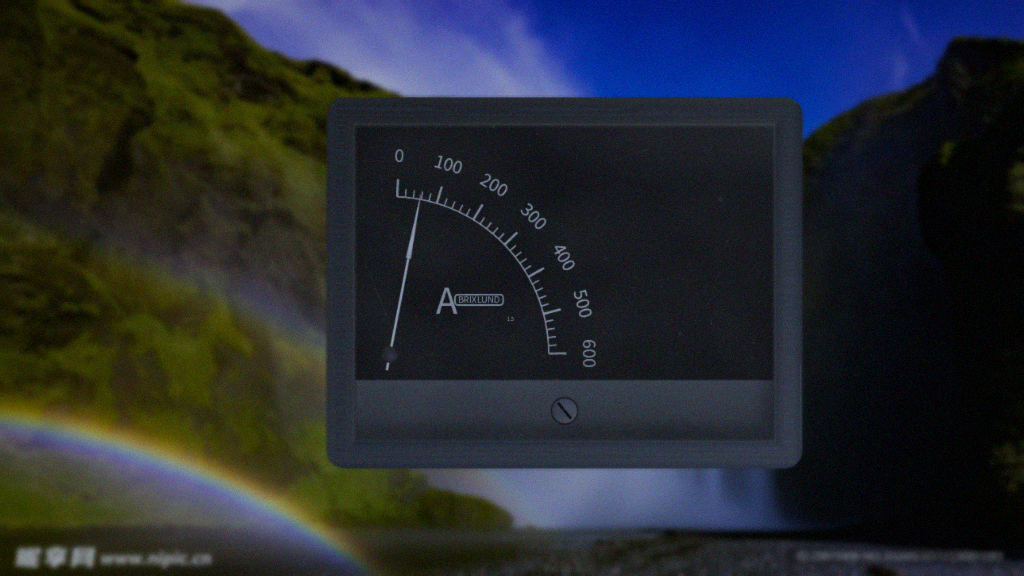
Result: 60A
